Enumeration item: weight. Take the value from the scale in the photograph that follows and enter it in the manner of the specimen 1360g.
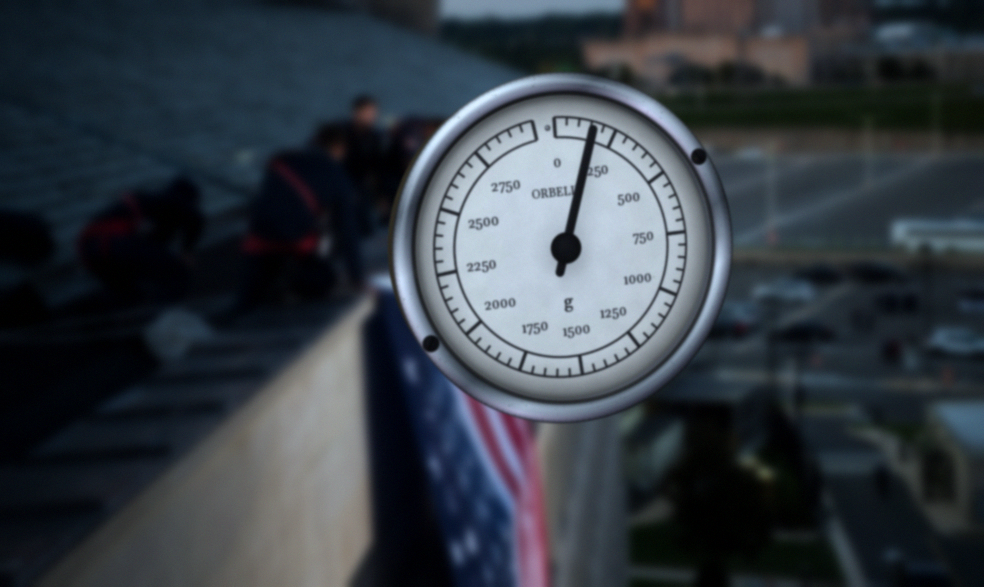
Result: 150g
